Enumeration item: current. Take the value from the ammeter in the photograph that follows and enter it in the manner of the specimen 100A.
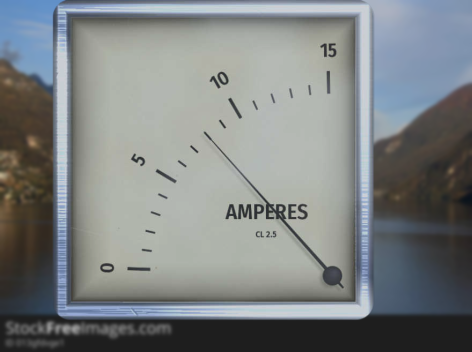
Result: 8A
